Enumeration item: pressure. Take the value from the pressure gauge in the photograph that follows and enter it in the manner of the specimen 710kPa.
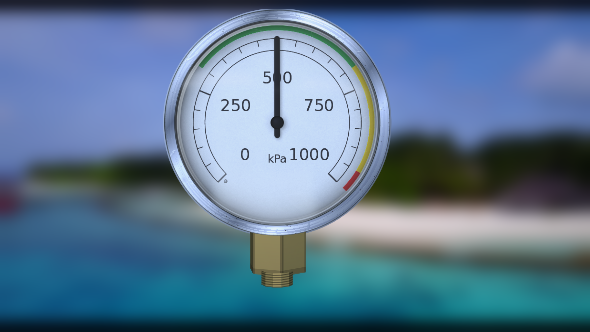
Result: 500kPa
